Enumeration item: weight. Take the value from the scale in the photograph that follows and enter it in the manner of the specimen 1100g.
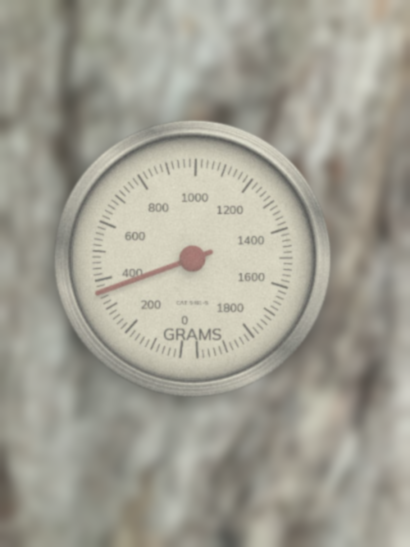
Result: 360g
